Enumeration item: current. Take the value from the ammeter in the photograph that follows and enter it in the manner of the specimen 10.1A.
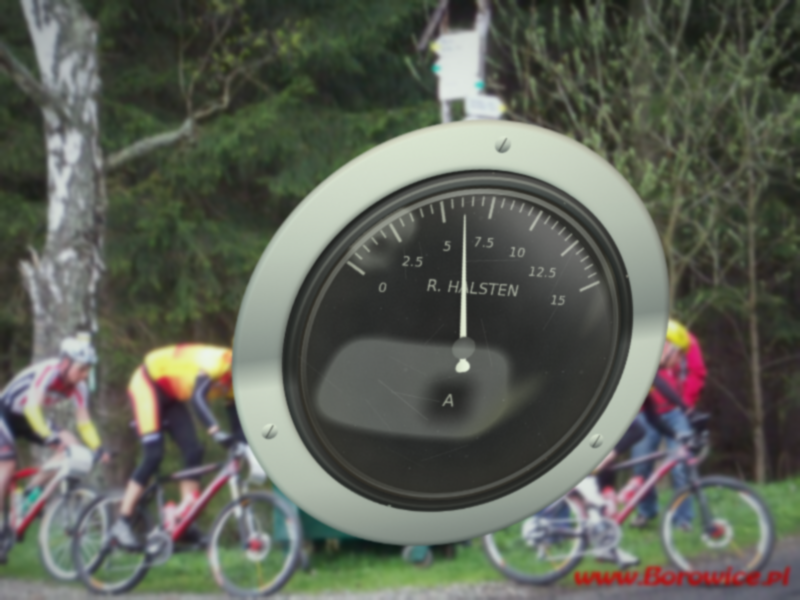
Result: 6A
